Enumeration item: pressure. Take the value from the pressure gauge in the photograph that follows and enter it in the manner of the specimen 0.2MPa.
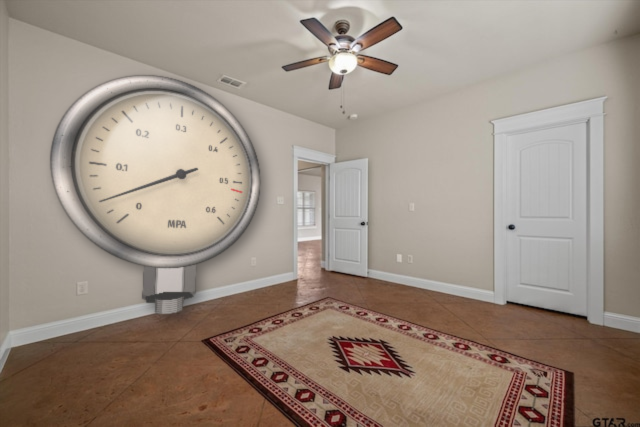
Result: 0.04MPa
